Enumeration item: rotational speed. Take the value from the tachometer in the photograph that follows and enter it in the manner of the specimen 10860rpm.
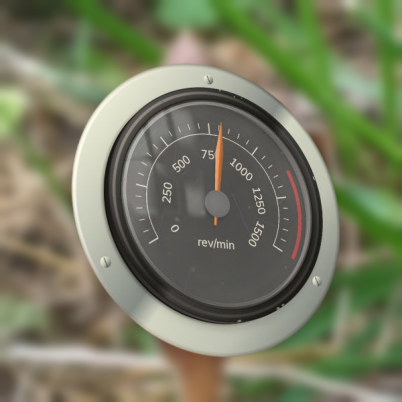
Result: 800rpm
